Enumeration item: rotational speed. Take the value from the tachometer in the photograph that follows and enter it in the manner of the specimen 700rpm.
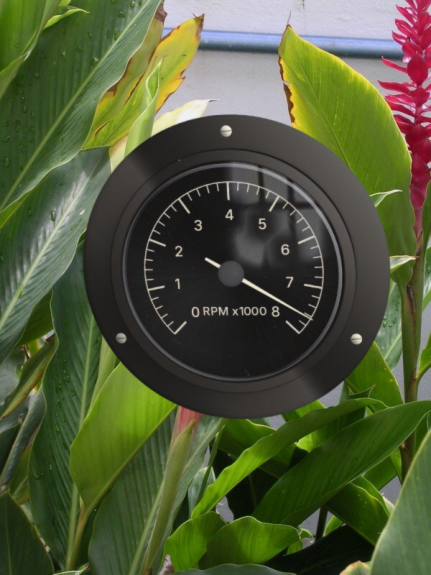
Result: 7600rpm
